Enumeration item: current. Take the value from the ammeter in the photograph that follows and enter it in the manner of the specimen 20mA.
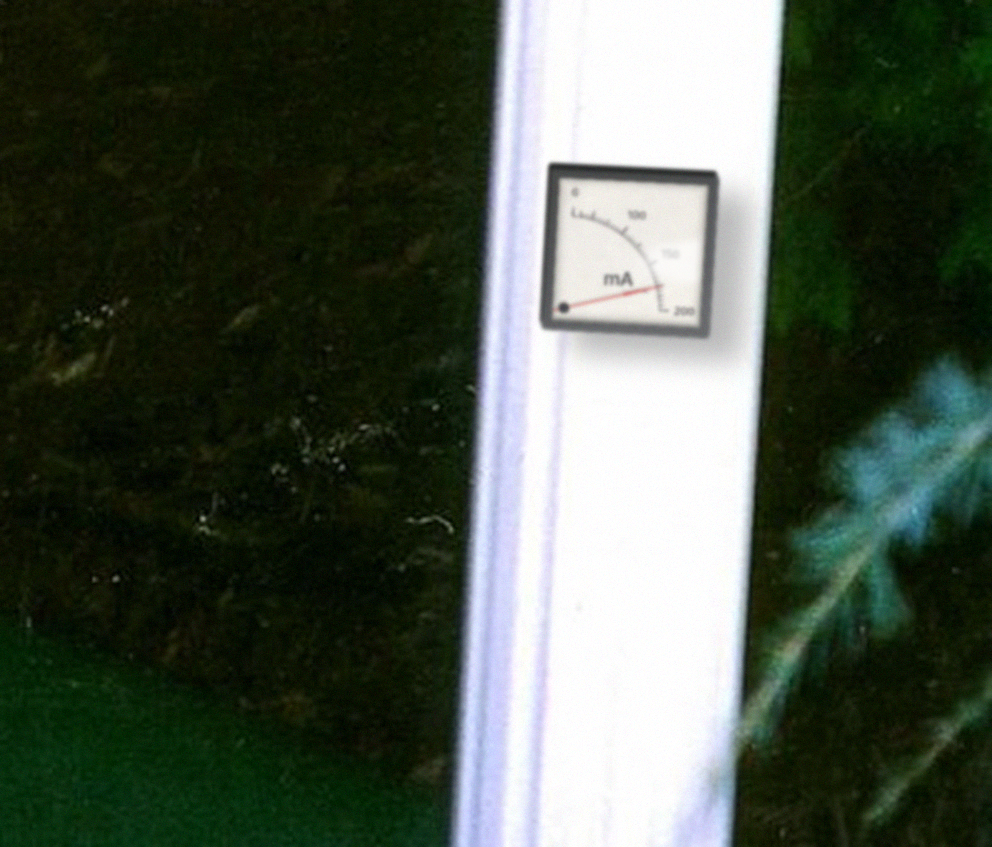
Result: 175mA
